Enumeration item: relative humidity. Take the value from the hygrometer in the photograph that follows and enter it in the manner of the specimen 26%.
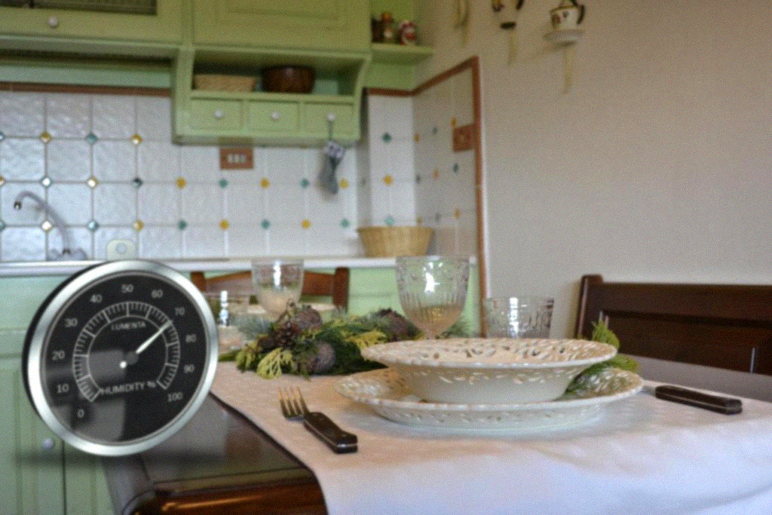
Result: 70%
